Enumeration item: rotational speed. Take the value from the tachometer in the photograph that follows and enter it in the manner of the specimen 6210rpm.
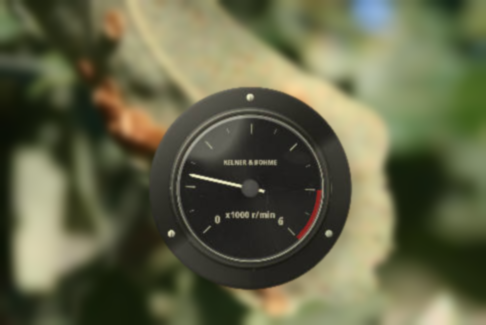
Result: 1250rpm
